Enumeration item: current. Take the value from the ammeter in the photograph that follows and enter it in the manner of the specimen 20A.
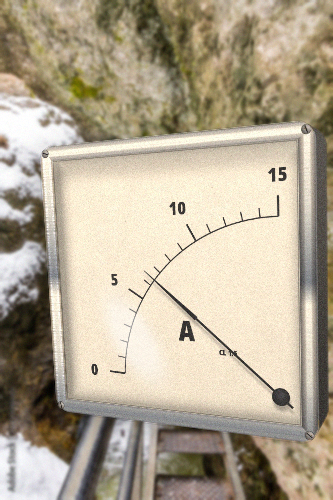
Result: 6.5A
